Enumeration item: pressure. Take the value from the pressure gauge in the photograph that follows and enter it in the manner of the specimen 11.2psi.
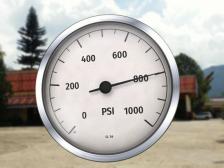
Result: 800psi
